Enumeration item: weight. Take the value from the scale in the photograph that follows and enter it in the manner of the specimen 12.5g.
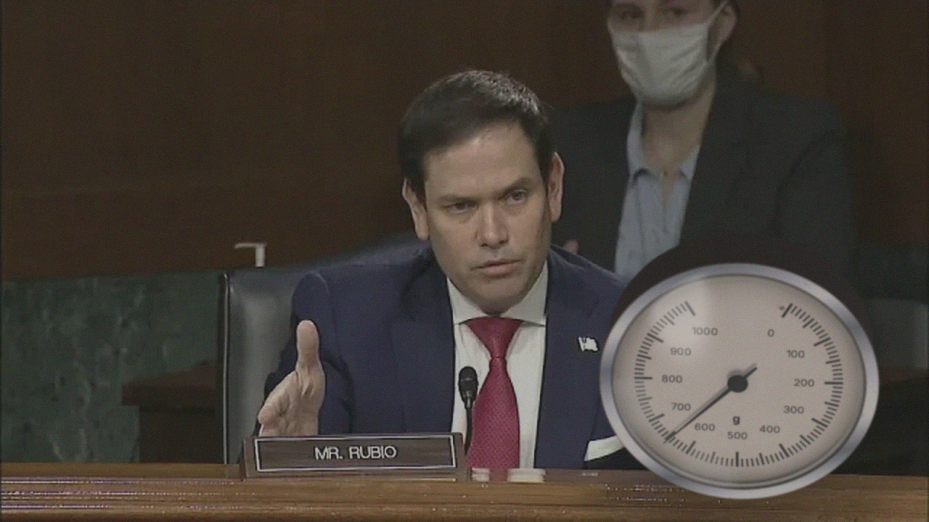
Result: 650g
